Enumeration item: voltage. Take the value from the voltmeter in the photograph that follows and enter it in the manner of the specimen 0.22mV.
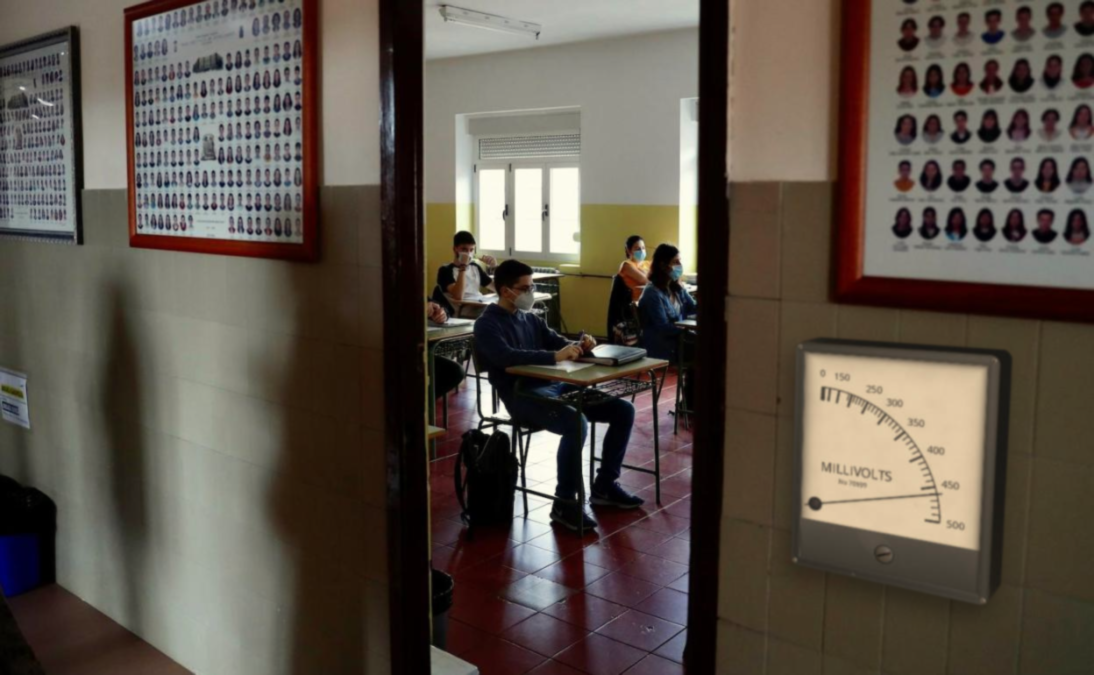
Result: 460mV
